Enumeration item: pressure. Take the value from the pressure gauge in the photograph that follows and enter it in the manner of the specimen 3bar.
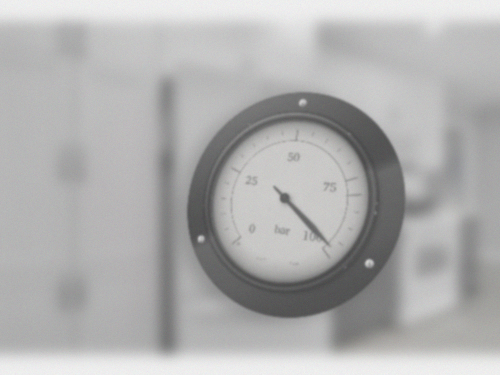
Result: 97.5bar
